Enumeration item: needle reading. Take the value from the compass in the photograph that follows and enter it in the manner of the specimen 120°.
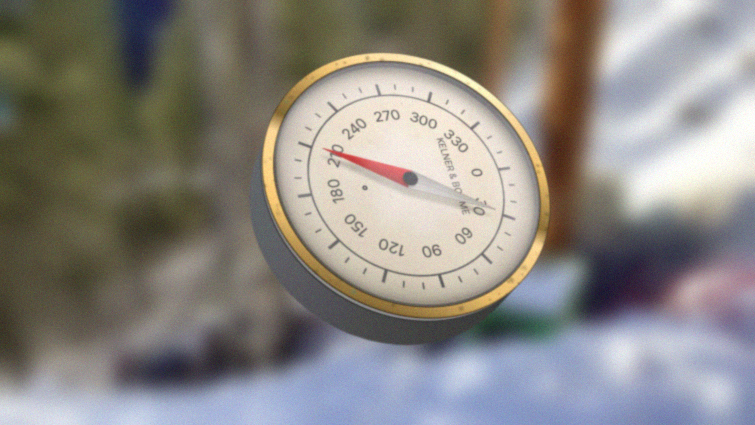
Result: 210°
